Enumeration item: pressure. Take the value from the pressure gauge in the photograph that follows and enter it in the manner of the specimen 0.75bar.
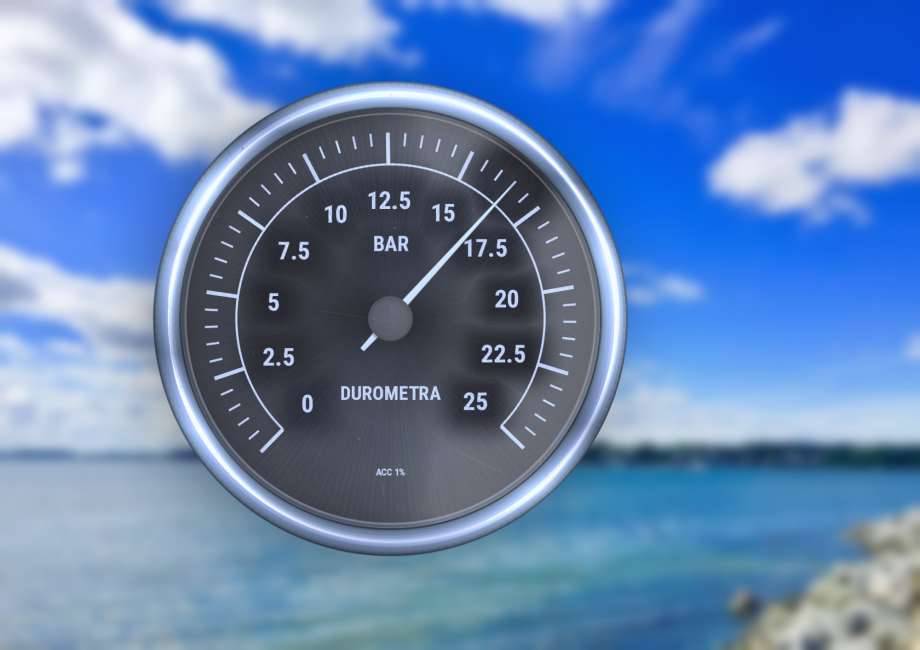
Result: 16.5bar
